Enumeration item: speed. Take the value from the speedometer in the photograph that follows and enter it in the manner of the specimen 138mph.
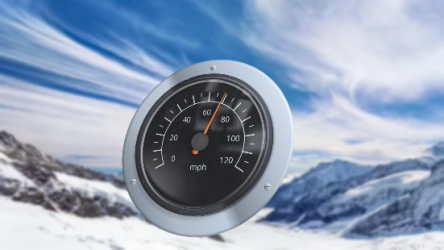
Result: 70mph
